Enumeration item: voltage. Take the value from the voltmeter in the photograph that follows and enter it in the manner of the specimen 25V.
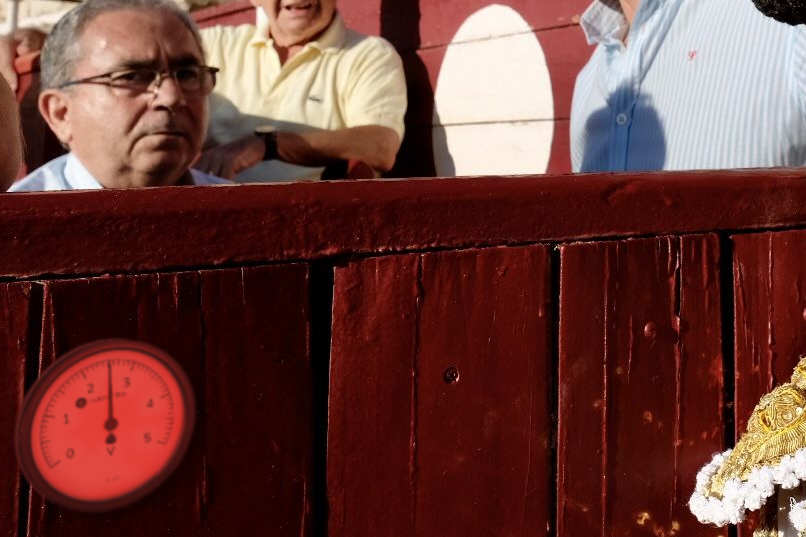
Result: 2.5V
